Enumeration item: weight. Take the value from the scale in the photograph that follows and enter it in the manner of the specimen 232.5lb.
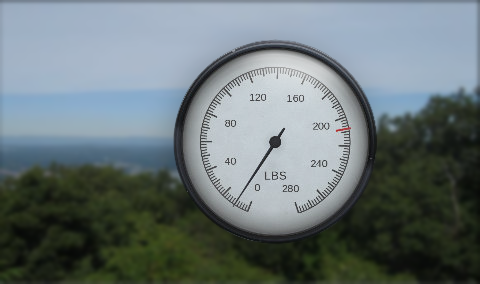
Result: 10lb
